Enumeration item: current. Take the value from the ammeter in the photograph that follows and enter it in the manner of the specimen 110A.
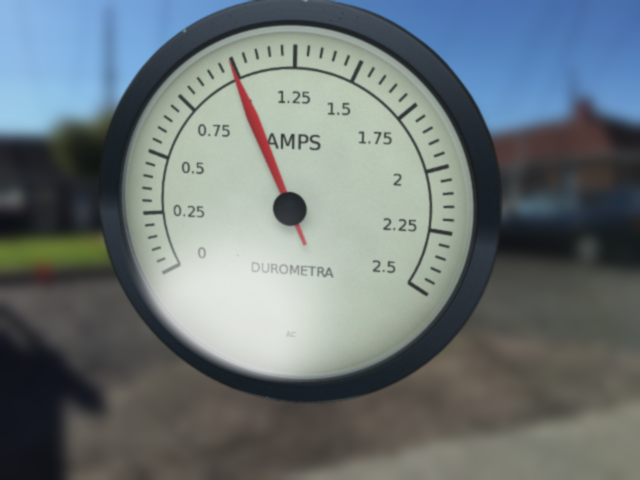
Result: 1A
